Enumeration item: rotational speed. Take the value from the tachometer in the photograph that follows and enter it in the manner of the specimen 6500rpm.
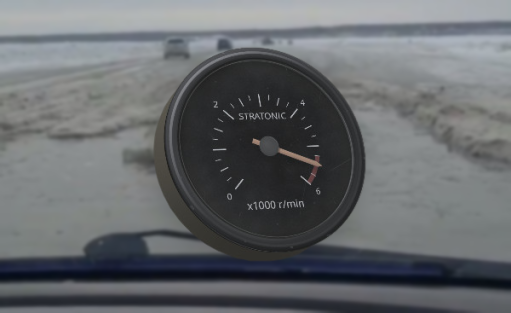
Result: 5500rpm
